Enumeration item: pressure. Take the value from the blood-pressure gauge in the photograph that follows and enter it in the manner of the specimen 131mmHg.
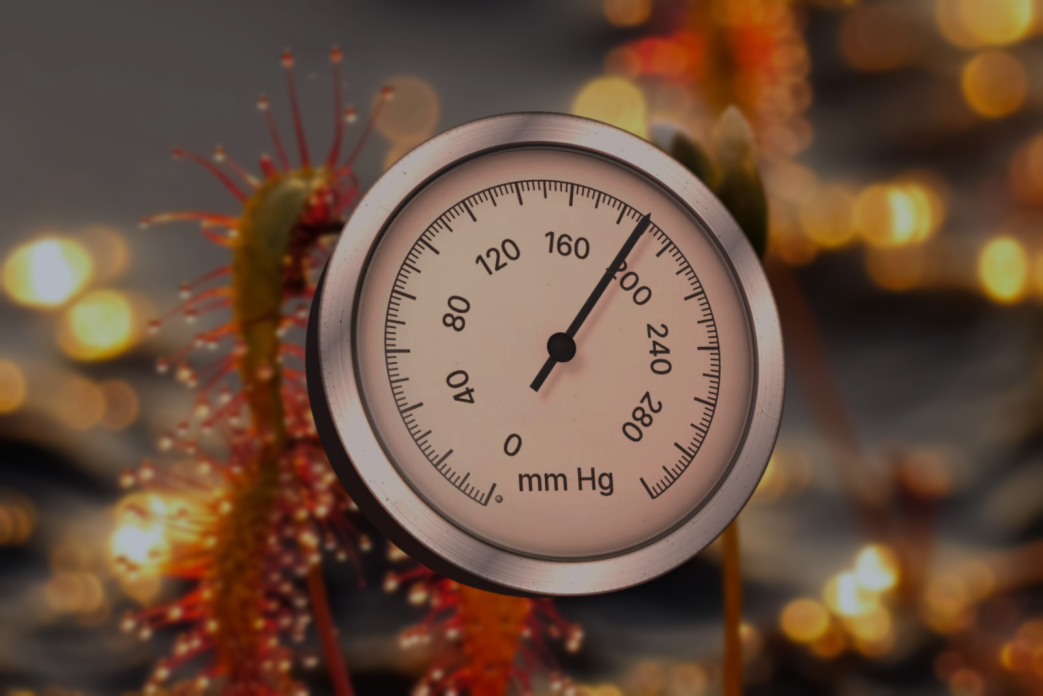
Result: 188mmHg
